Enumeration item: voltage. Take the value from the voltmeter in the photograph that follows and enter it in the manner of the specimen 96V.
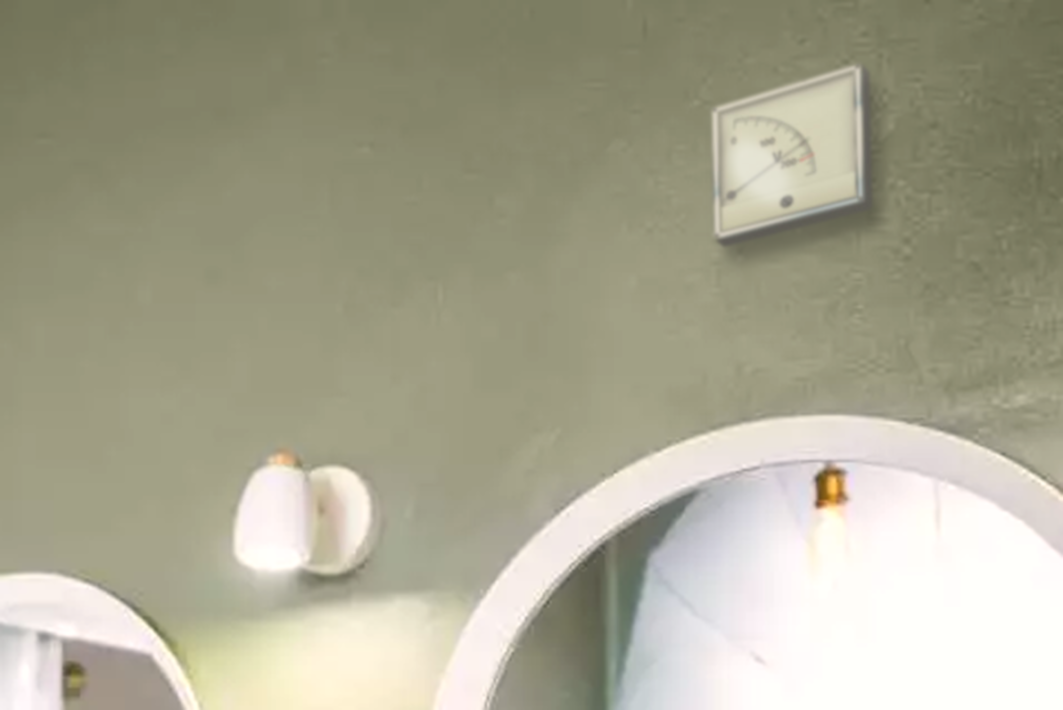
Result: 175V
